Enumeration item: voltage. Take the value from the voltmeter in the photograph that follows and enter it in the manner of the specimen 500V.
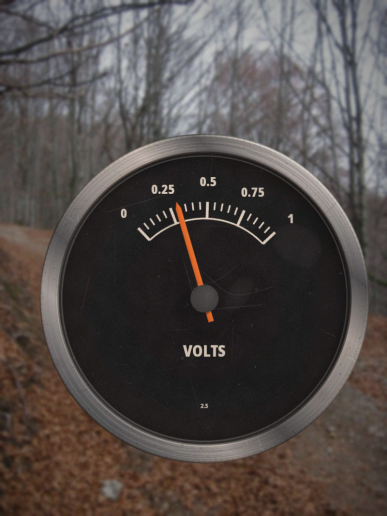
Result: 0.3V
